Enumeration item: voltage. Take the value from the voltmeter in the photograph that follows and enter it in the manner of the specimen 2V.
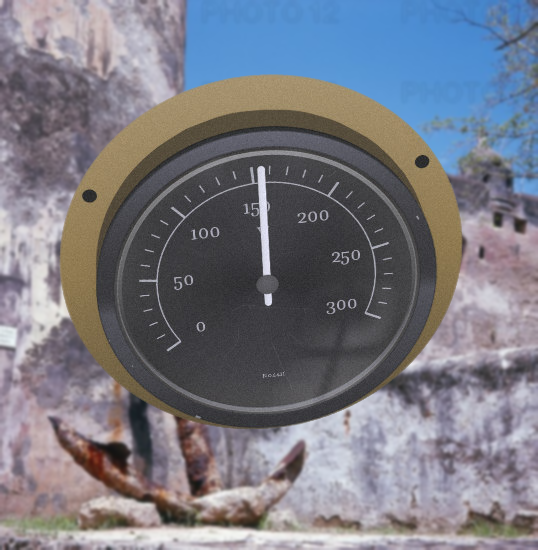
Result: 155V
